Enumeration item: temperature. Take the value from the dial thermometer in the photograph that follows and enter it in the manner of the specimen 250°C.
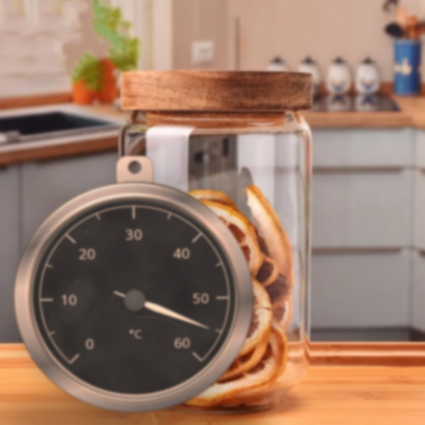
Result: 55°C
